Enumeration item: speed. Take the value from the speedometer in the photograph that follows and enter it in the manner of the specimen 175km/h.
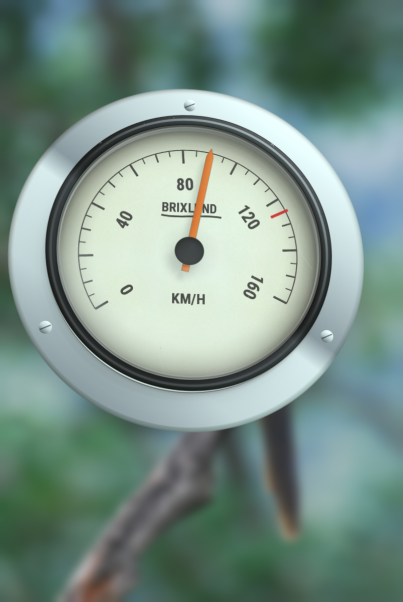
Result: 90km/h
